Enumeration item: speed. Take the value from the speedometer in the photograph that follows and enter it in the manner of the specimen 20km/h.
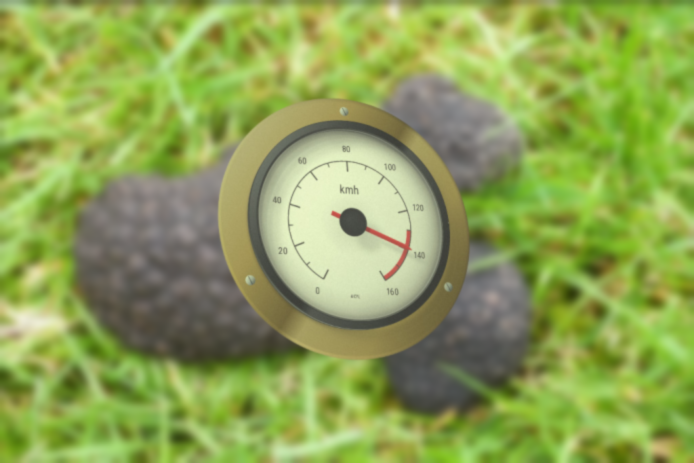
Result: 140km/h
